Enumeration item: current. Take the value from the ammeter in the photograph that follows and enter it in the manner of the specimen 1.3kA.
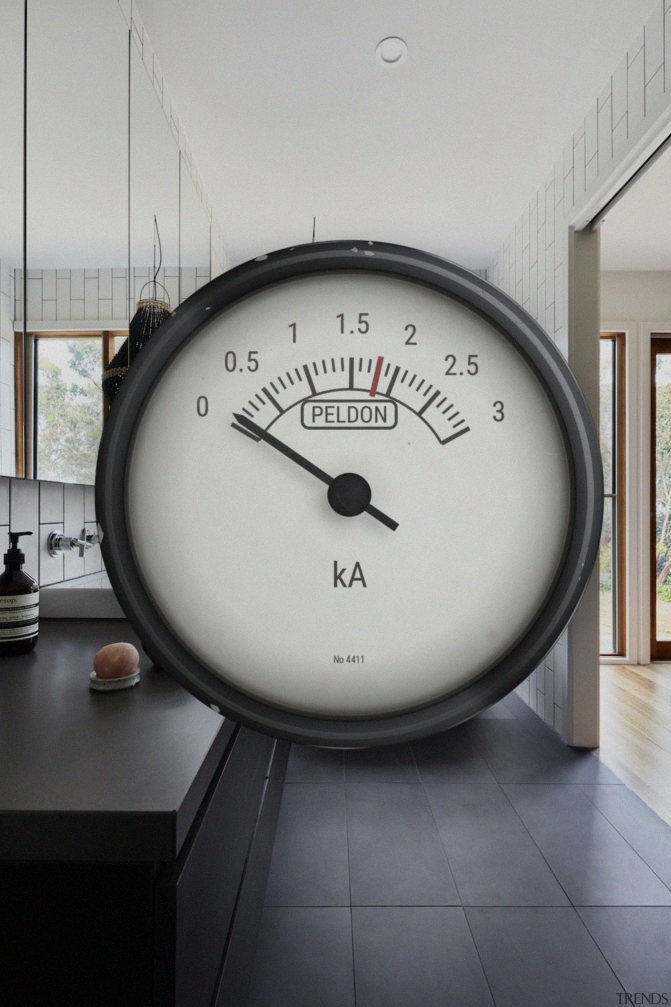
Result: 0.1kA
